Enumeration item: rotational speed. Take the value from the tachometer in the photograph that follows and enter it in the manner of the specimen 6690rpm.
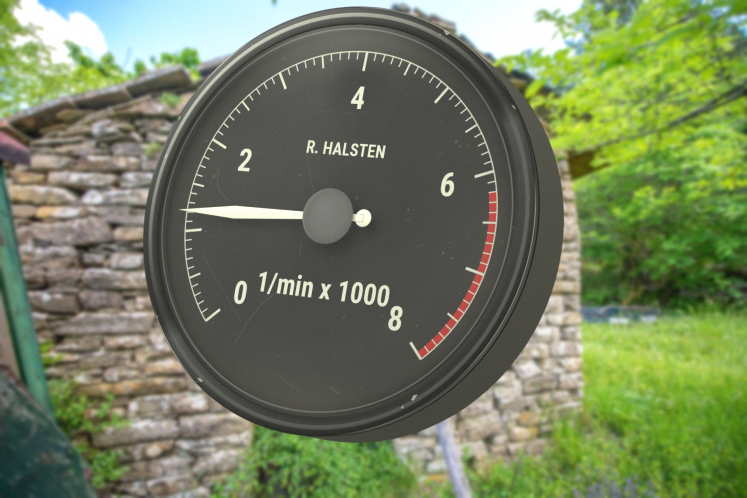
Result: 1200rpm
